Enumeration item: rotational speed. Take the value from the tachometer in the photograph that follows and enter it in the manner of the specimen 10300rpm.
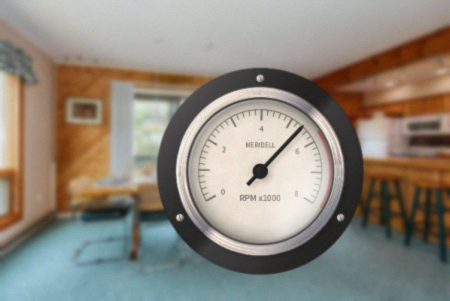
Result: 5400rpm
